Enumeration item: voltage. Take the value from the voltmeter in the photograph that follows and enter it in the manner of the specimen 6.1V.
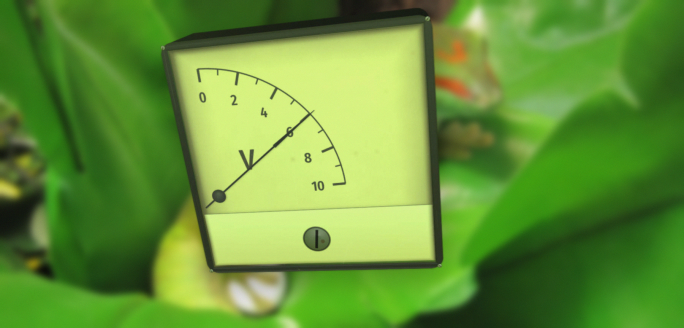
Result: 6V
